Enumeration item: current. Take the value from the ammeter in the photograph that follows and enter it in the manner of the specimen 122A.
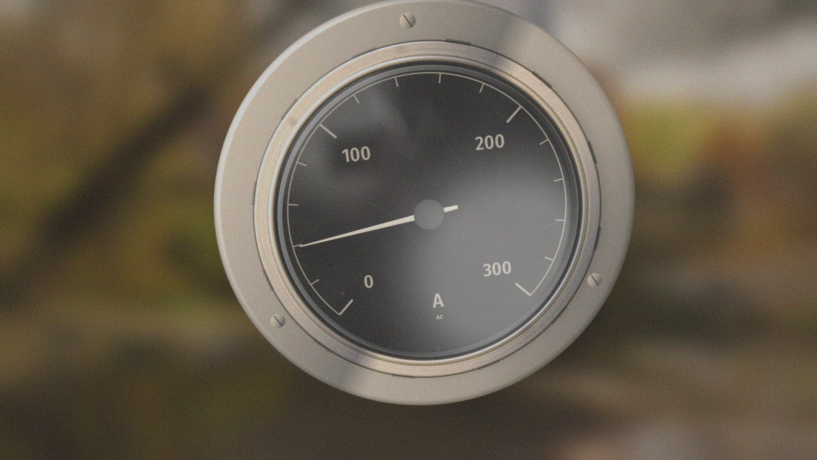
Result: 40A
